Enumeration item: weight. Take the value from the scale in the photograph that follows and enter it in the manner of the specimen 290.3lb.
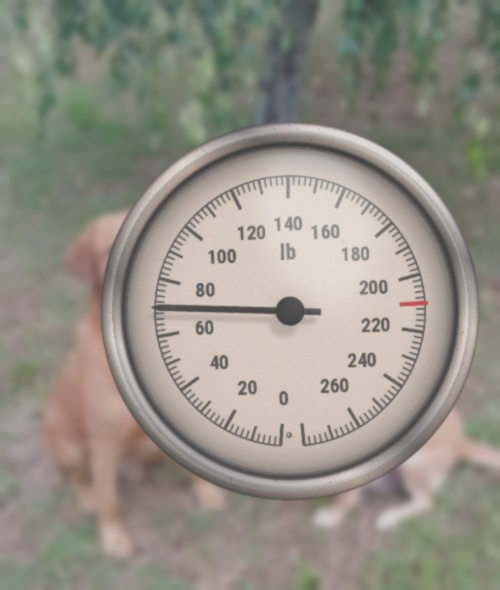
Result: 70lb
